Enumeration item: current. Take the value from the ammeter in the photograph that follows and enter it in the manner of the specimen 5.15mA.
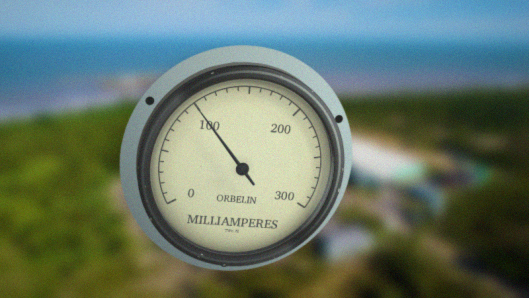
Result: 100mA
